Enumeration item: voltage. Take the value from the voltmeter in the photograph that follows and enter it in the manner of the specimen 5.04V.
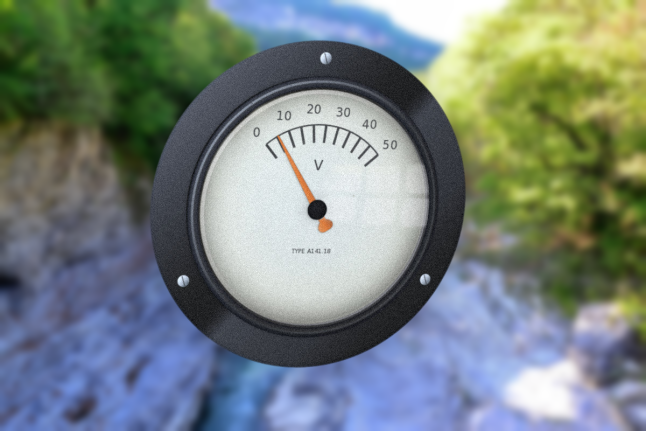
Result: 5V
